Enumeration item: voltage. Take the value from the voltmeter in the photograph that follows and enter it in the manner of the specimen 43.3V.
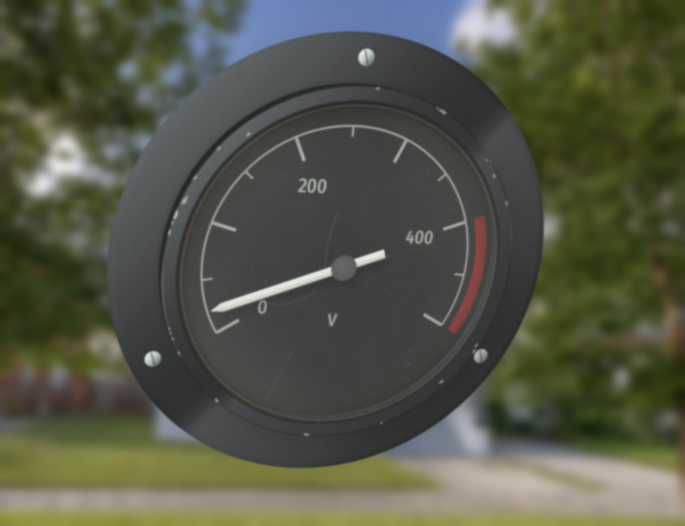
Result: 25V
